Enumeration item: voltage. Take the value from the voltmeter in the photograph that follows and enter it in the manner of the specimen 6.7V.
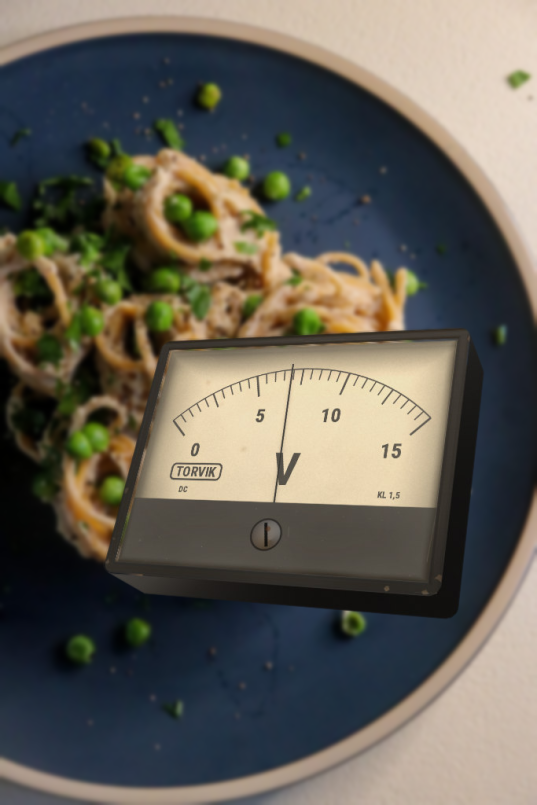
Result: 7V
